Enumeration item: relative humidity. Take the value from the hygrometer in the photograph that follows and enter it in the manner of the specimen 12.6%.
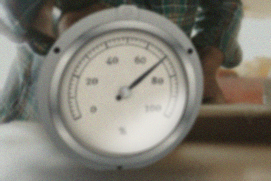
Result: 70%
